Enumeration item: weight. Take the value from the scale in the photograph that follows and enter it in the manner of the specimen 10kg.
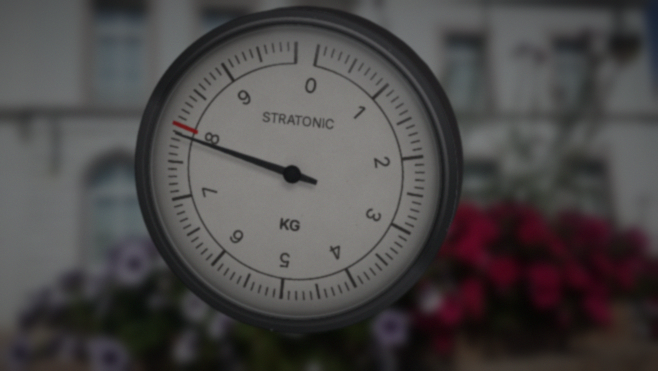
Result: 7.9kg
